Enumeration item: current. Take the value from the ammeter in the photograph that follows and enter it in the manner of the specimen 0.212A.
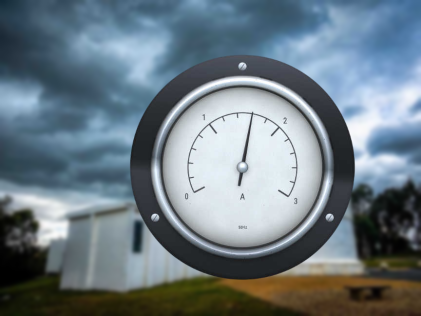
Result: 1.6A
